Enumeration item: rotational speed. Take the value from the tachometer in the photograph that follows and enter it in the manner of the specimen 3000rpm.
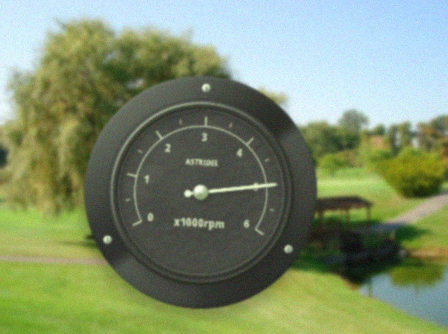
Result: 5000rpm
